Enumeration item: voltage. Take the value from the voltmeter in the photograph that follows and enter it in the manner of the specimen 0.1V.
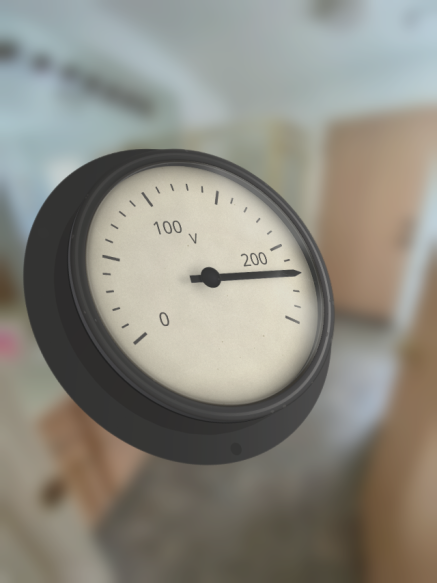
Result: 220V
